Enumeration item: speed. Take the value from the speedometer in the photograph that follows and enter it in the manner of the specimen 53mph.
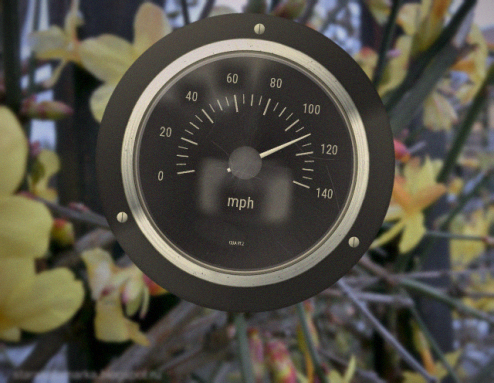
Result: 110mph
